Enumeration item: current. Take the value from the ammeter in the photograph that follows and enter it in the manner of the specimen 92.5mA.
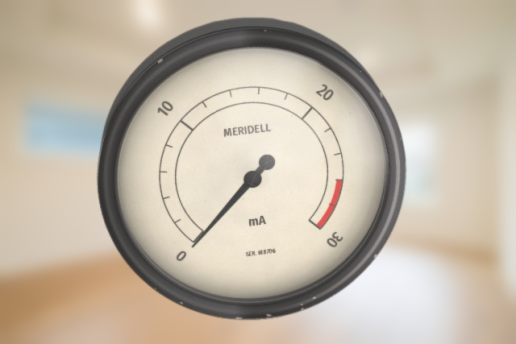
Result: 0mA
